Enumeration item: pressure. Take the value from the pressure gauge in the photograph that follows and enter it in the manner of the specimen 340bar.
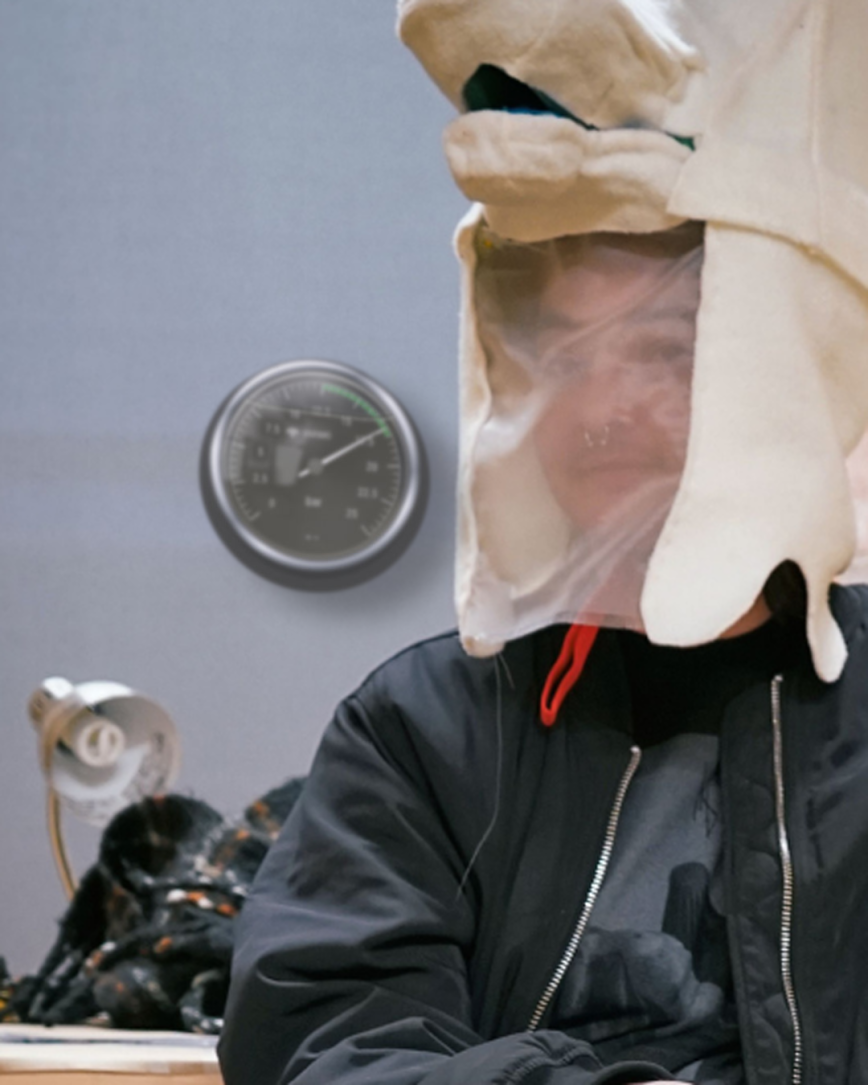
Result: 17.5bar
